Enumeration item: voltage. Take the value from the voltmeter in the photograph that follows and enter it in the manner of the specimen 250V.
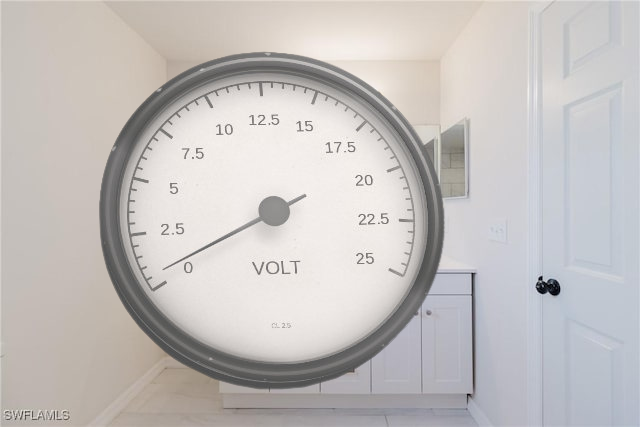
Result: 0.5V
